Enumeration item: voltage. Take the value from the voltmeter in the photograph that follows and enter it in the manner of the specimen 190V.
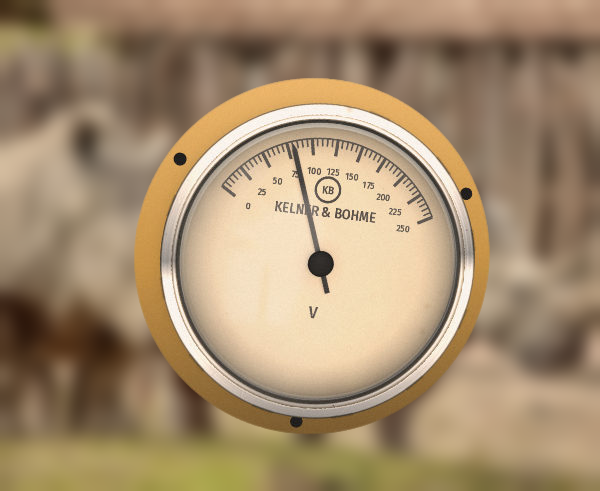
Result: 80V
